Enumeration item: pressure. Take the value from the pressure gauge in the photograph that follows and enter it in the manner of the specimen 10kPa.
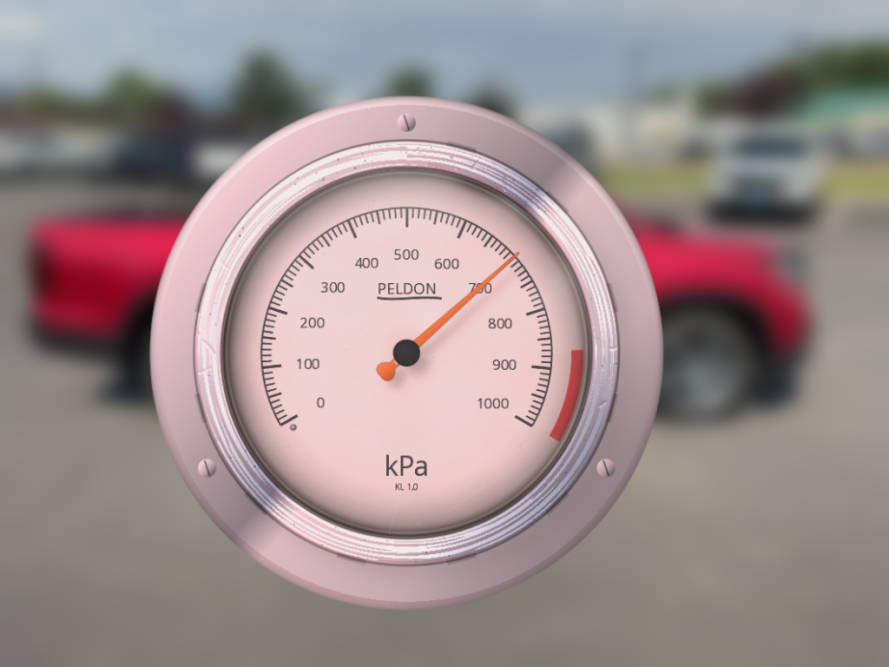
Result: 700kPa
